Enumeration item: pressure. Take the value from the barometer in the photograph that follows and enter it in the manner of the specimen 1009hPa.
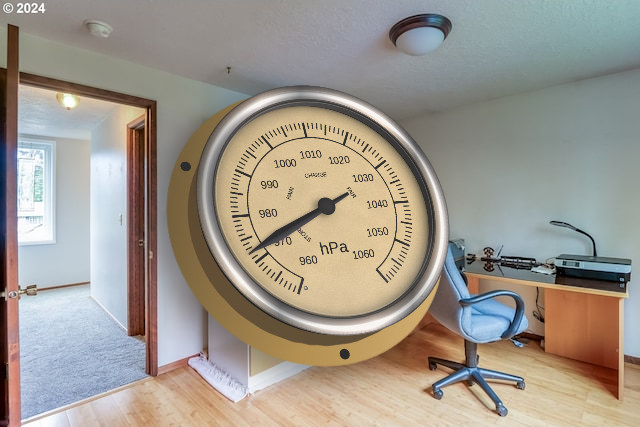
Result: 972hPa
